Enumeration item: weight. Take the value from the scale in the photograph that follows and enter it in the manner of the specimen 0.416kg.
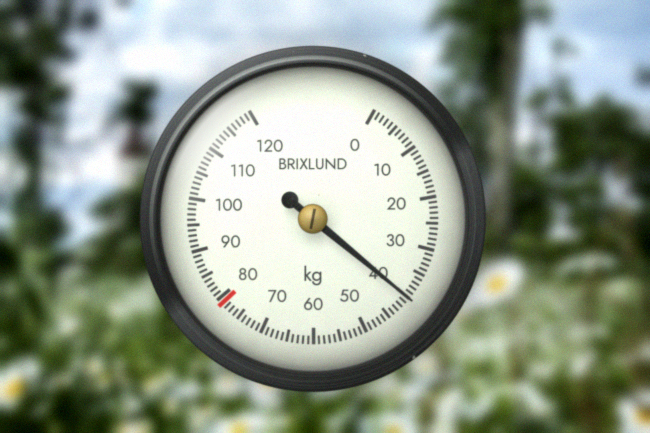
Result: 40kg
